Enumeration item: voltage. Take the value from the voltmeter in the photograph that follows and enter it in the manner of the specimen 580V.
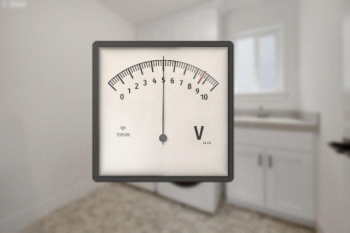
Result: 5V
